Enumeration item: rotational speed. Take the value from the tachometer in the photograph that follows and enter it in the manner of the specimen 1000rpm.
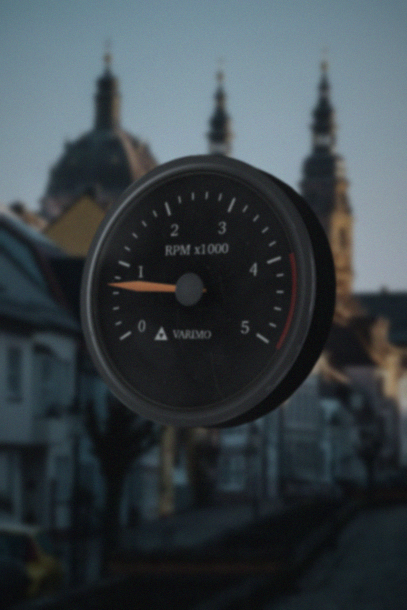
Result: 700rpm
